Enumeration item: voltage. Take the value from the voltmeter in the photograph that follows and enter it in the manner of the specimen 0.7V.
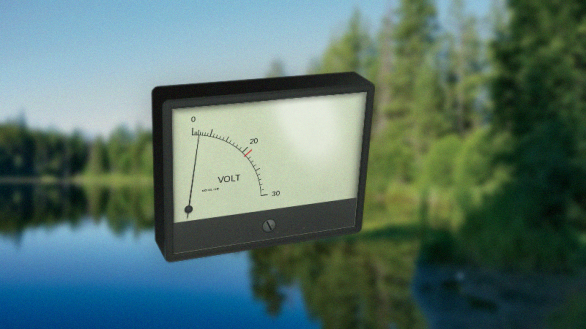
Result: 5V
